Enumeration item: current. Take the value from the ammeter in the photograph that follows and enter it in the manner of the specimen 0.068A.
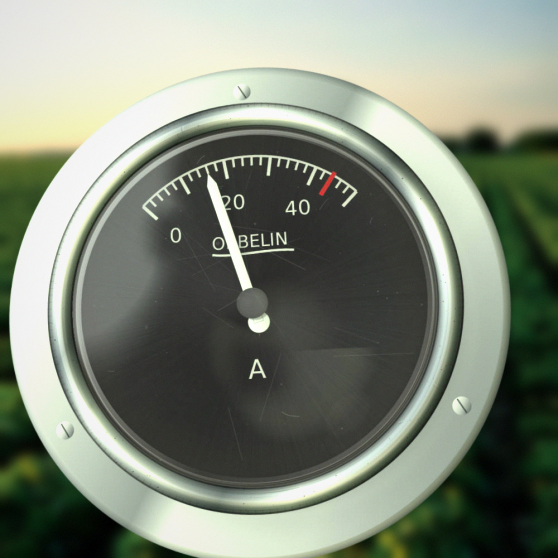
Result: 16A
